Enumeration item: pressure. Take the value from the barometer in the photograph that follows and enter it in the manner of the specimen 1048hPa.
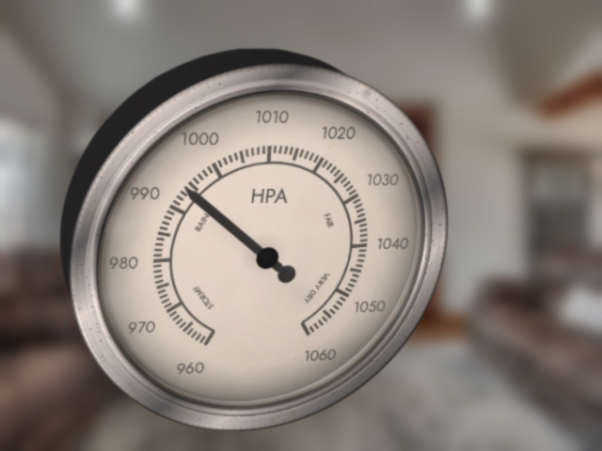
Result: 994hPa
